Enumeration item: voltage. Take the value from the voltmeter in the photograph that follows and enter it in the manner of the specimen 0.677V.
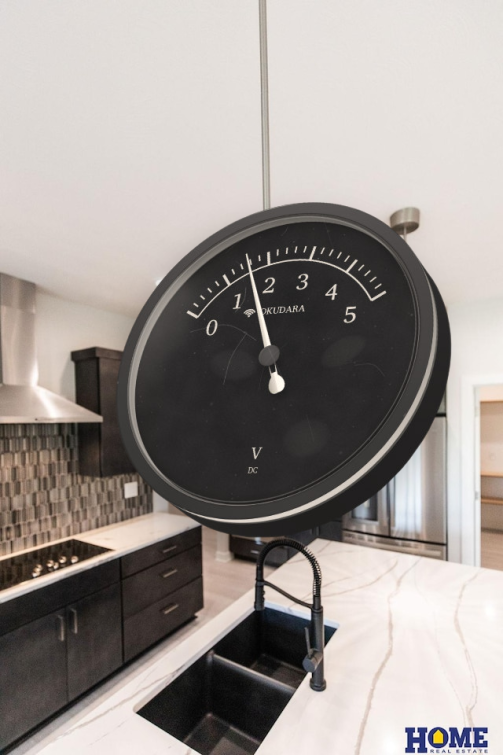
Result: 1.6V
